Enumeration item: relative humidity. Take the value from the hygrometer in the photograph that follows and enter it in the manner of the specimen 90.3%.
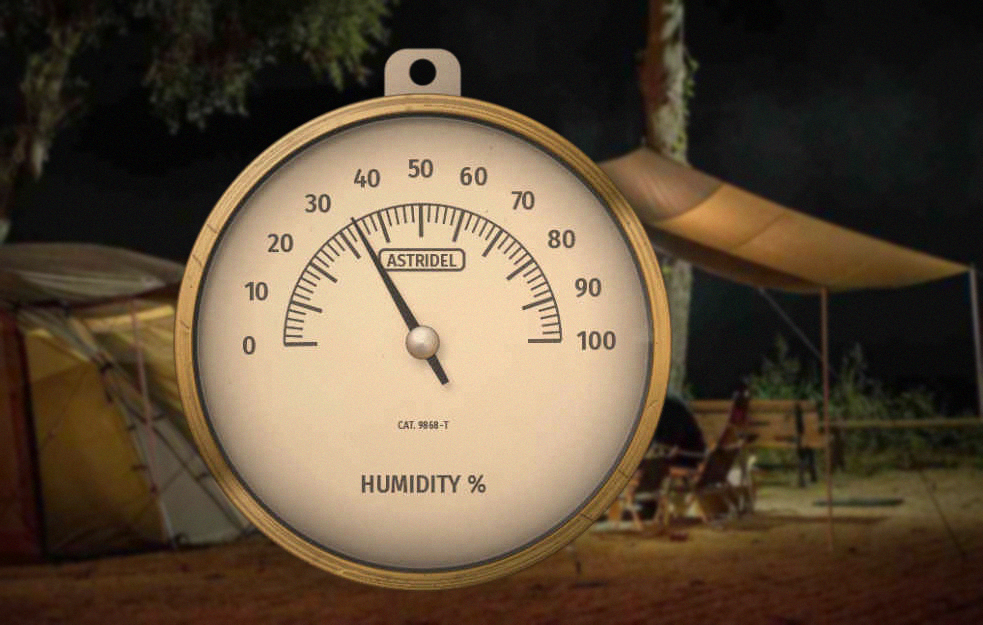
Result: 34%
